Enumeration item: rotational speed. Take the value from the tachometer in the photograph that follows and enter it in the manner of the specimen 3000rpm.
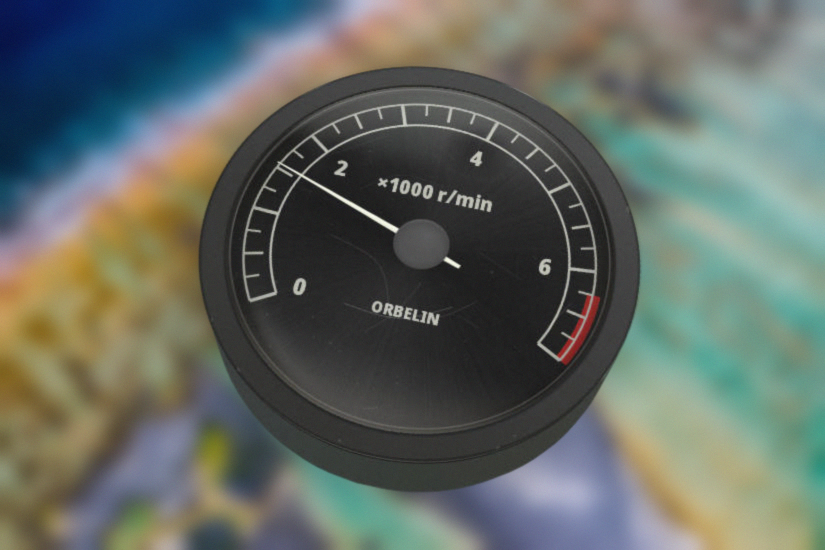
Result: 1500rpm
